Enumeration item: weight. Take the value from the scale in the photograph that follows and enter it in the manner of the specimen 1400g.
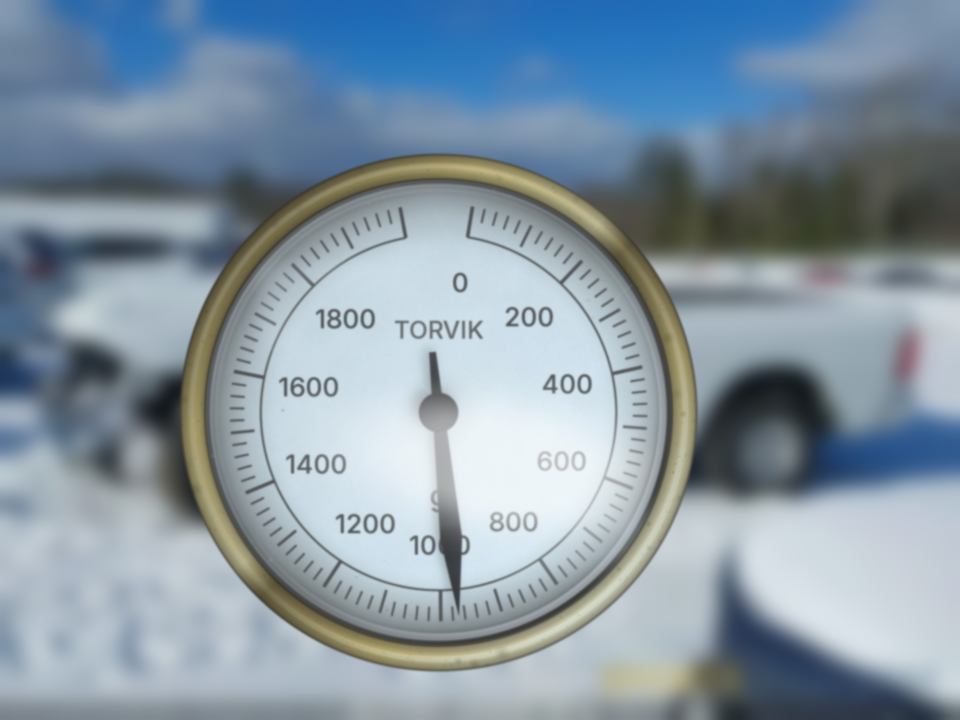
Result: 970g
